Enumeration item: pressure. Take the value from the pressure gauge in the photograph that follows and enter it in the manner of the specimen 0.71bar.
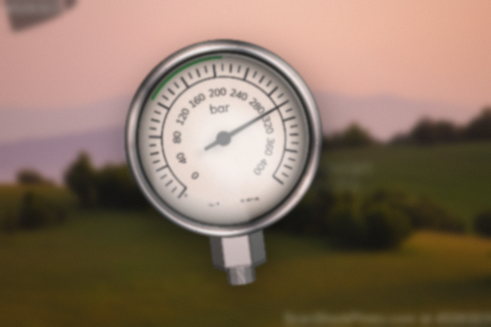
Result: 300bar
